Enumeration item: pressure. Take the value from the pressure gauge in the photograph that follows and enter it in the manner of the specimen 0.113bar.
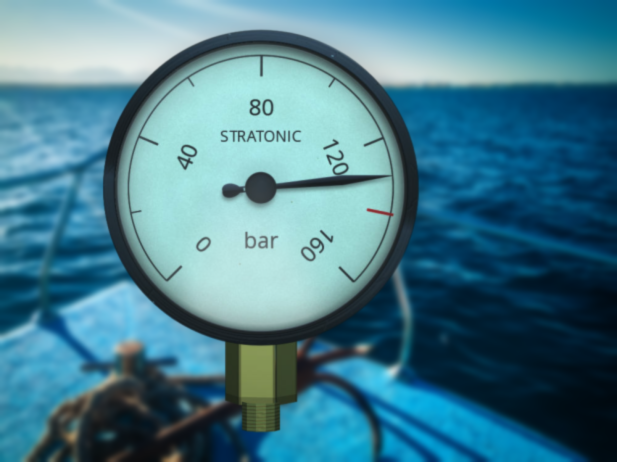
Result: 130bar
